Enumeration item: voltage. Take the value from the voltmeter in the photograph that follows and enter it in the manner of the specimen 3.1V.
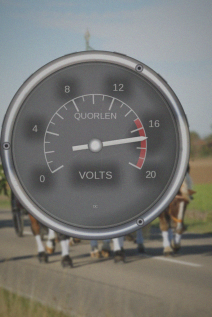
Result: 17V
